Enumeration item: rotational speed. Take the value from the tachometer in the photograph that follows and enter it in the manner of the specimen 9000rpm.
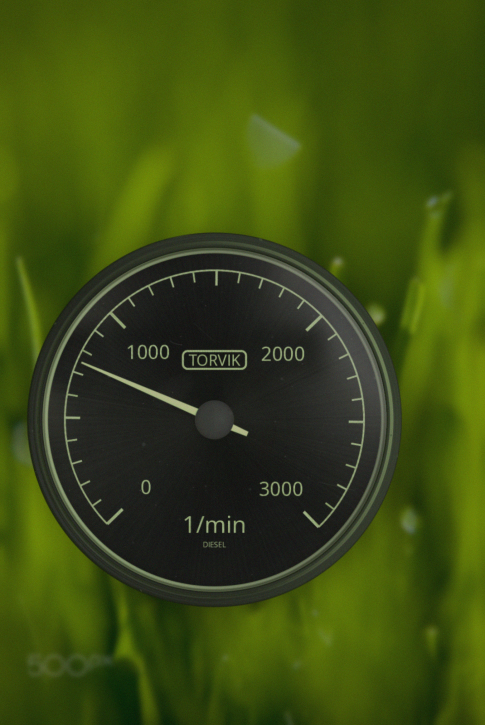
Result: 750rpm
